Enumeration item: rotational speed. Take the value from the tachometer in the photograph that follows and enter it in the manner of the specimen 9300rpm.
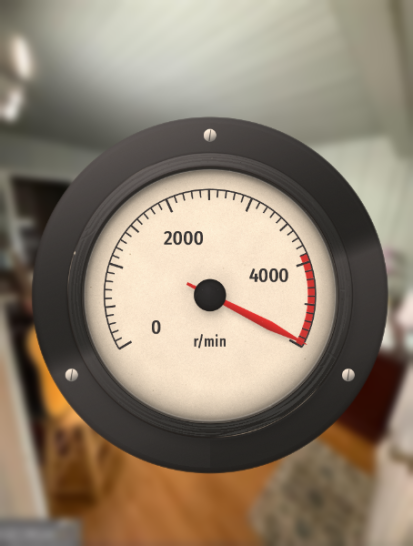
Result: 4950rpm
